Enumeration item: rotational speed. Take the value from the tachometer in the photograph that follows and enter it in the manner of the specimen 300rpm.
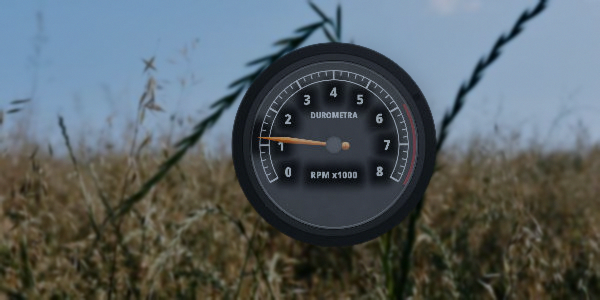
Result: 1200rpm
